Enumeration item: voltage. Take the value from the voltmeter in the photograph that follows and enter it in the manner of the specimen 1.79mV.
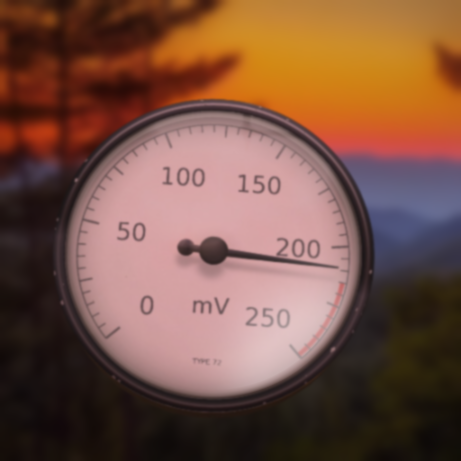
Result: 210mV
